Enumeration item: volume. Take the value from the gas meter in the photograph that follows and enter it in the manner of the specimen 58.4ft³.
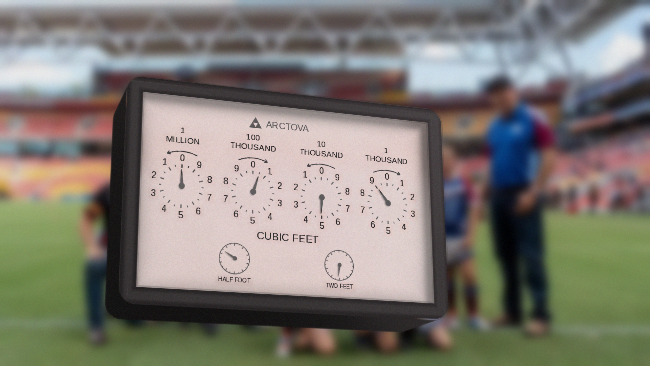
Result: 4900ft³
